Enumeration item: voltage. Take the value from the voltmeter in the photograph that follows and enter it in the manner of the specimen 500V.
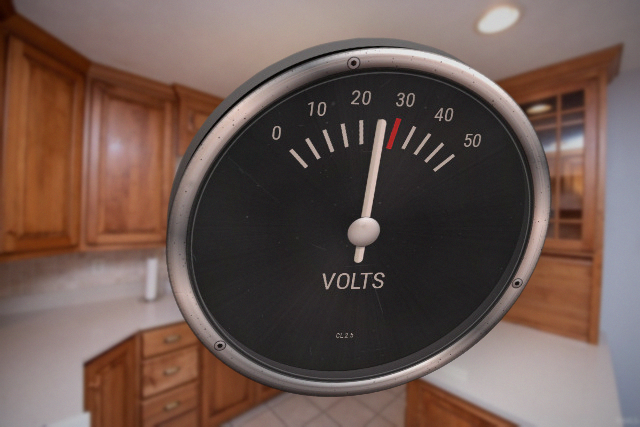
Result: 25V
